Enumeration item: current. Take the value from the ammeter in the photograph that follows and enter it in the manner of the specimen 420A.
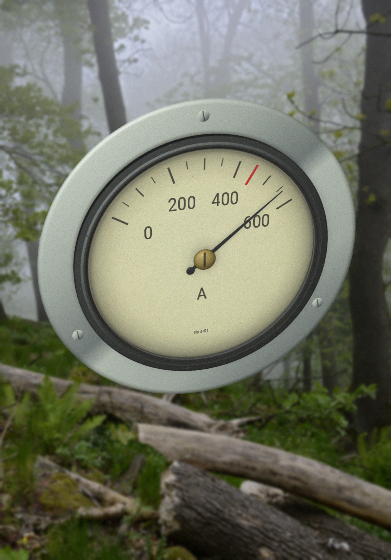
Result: 550A
